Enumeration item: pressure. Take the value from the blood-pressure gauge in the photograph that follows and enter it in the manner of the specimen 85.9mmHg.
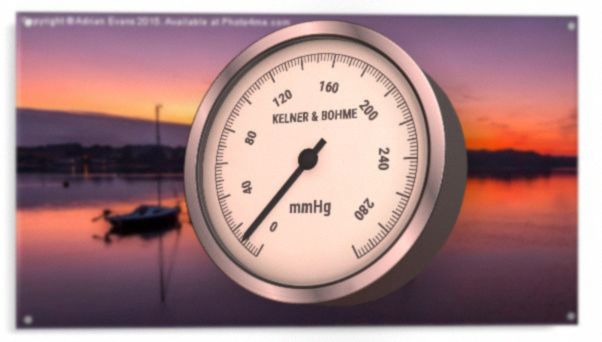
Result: 10mmHg
